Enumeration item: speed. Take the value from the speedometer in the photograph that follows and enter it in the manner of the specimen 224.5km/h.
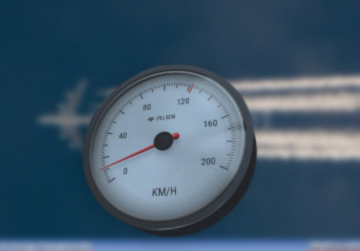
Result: 10km/h
